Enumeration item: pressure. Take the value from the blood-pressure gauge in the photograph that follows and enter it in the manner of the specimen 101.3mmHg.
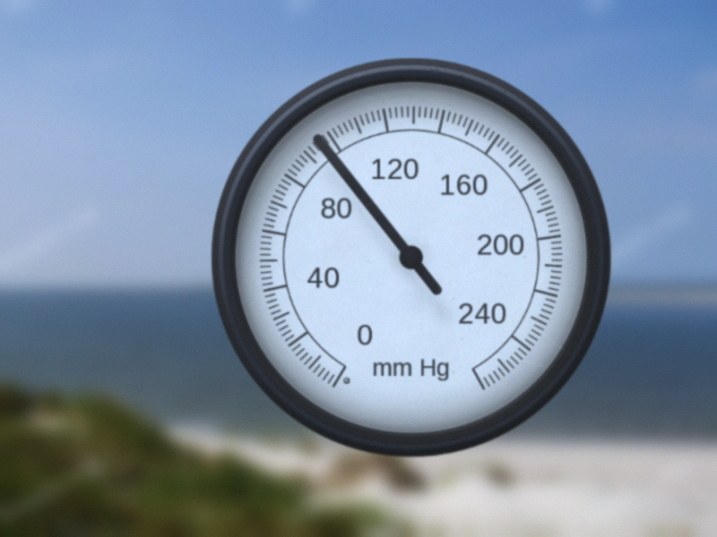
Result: 96mmHg
